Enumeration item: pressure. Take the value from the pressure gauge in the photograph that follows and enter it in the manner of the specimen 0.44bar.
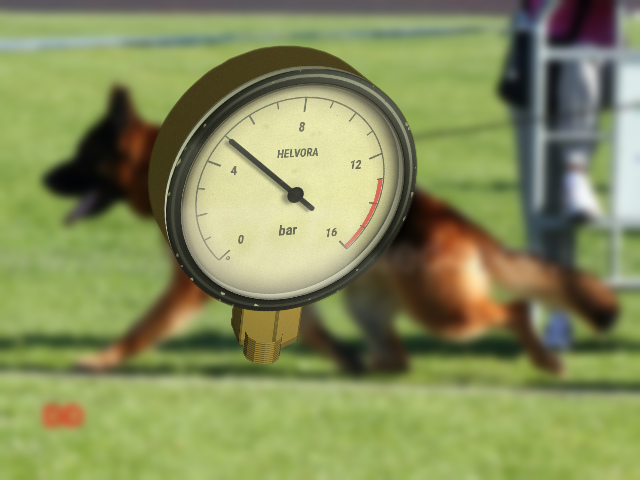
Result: 5bar
